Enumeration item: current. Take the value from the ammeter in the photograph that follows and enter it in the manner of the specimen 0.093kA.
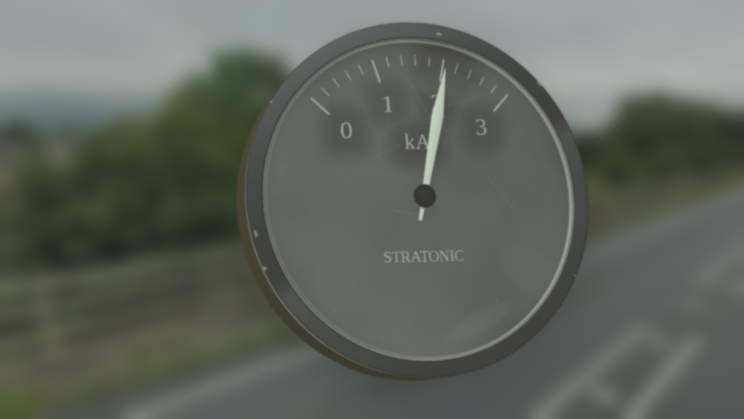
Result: 2kA
